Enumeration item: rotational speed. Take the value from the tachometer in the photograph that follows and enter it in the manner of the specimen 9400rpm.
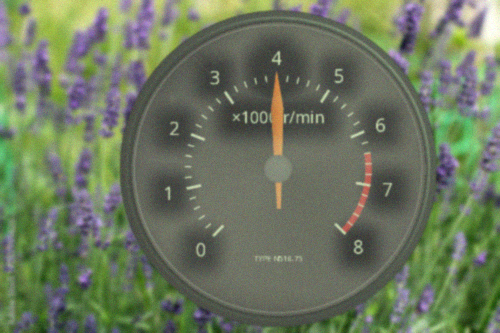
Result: 4000rpm
